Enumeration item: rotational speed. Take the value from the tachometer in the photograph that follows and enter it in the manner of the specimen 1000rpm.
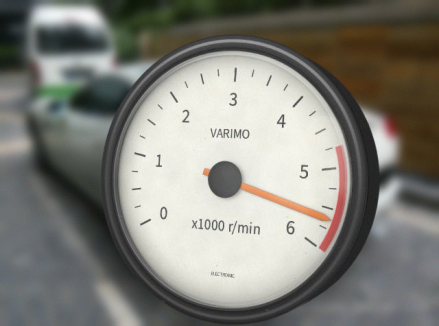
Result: 5625rpm
